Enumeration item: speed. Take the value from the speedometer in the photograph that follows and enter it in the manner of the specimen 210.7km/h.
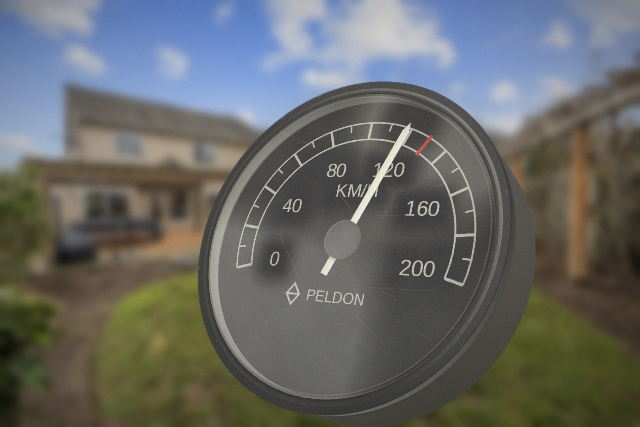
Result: 120km/h
